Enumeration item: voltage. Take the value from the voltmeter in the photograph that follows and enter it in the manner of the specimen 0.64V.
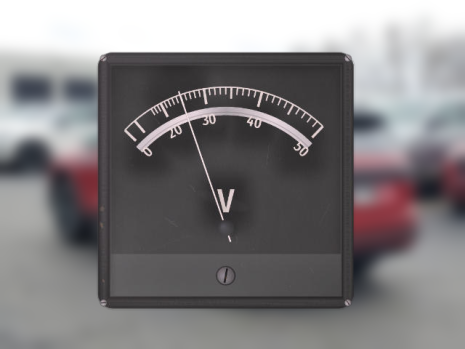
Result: 25V
